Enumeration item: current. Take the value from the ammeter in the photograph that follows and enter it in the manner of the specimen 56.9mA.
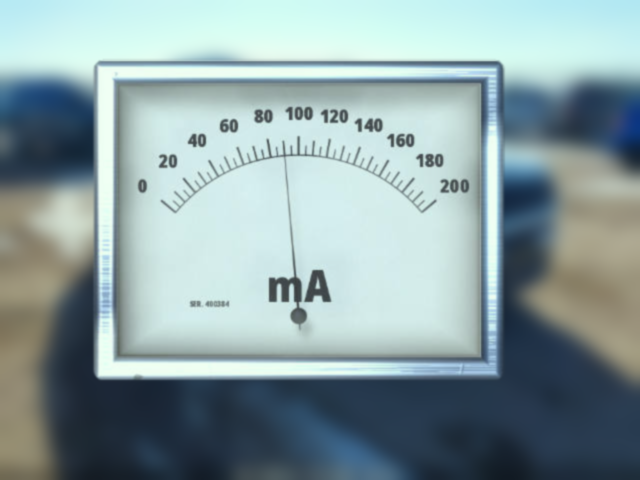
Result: 90mA
